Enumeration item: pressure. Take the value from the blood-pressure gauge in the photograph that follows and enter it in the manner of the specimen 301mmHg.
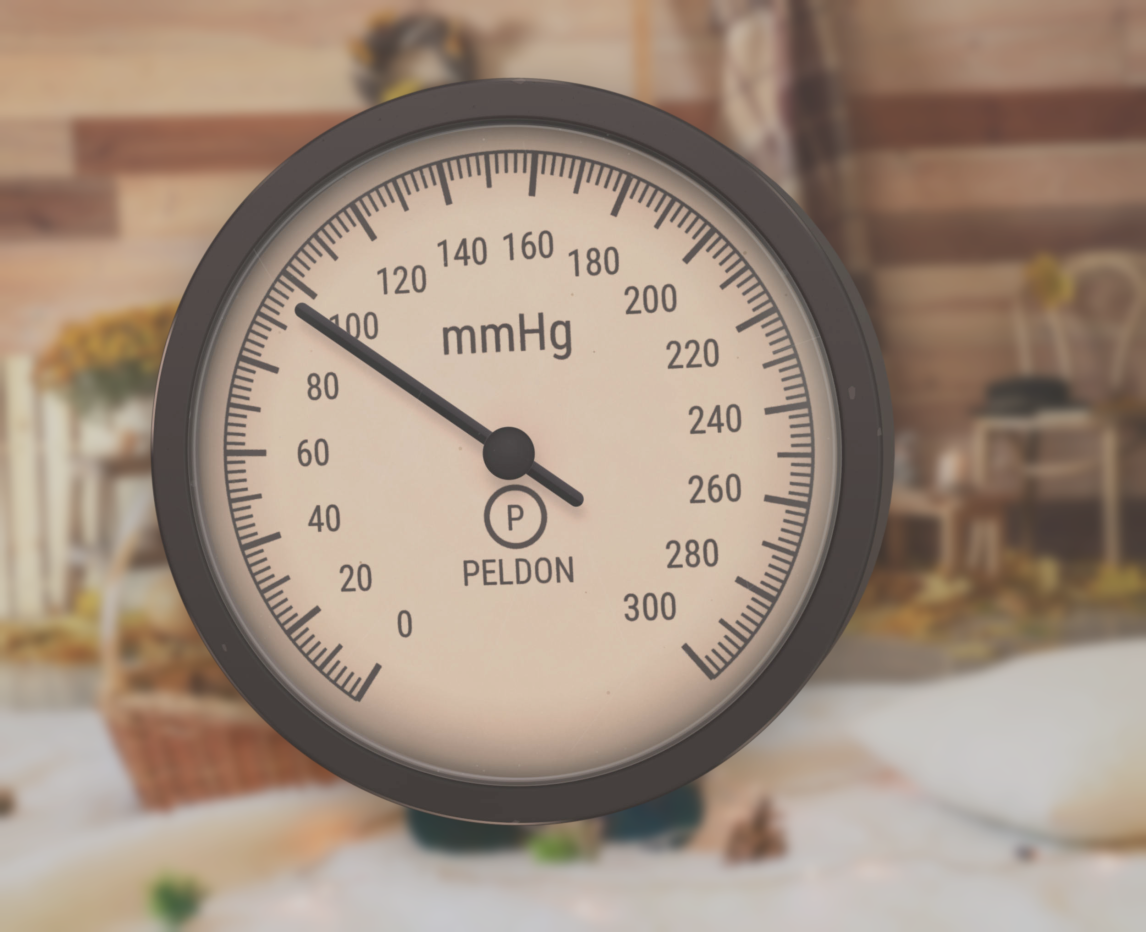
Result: 96mmHg
